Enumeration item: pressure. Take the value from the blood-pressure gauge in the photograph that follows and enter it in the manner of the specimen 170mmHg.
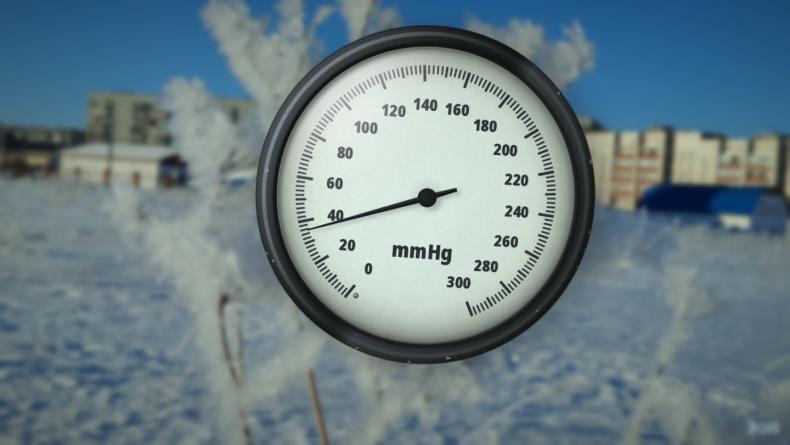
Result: 36mmHg
